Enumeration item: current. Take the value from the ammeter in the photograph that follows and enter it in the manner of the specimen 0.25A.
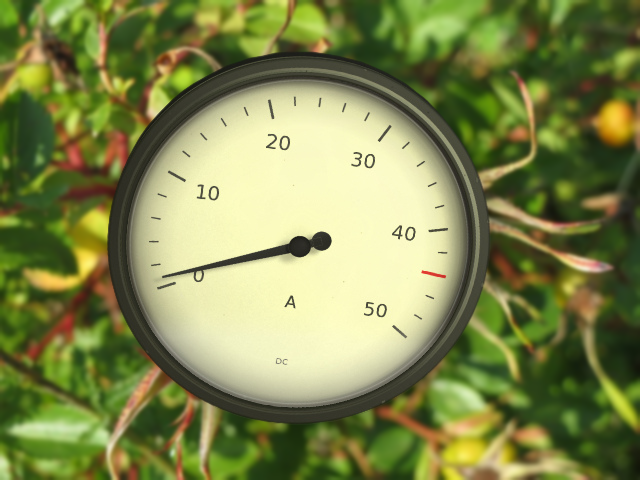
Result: 1A
